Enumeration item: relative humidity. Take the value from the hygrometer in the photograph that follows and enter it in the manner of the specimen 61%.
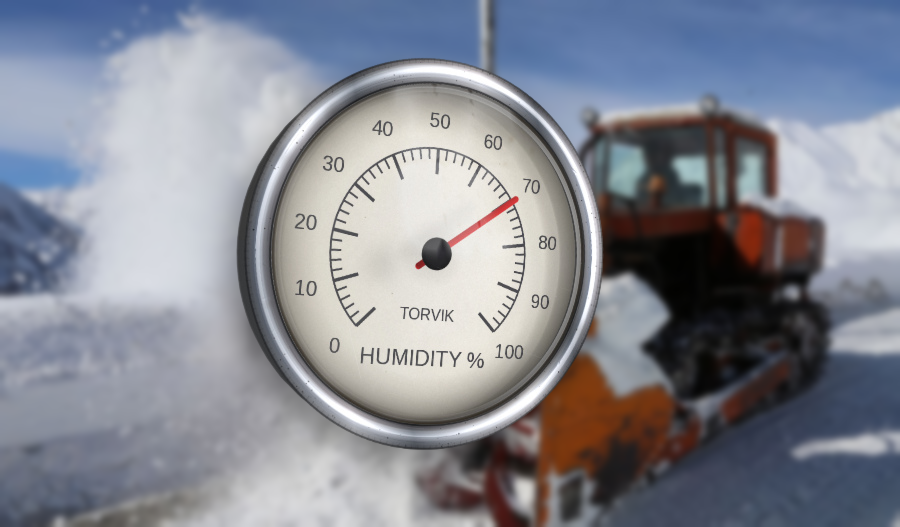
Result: 70%
